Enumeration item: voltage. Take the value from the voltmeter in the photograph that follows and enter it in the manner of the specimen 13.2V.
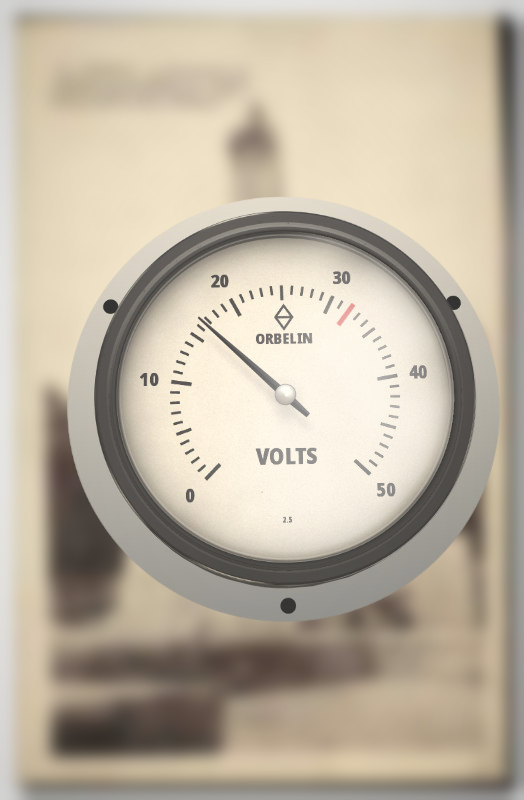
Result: 16.5V
